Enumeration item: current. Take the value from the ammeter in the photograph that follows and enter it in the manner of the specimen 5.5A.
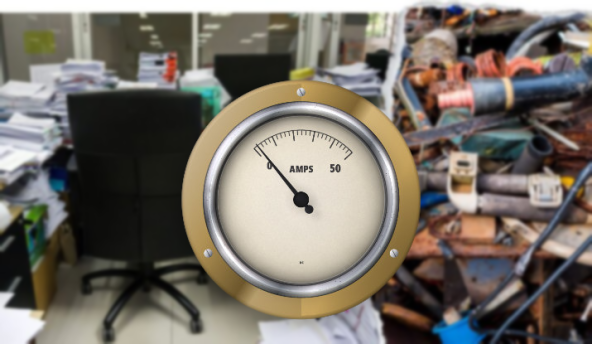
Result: 2A
